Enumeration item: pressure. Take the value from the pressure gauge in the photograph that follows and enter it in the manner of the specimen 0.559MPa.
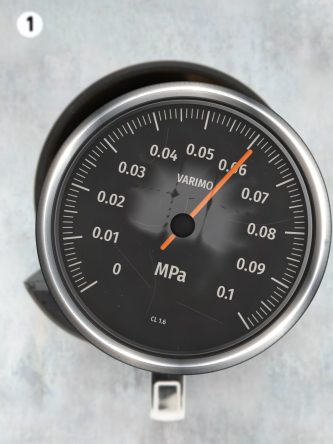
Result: 0.061MPa
